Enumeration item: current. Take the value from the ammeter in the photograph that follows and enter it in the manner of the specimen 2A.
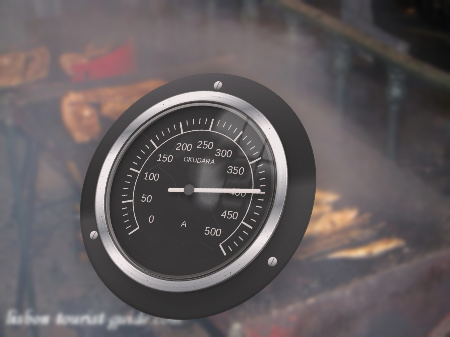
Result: 400A
